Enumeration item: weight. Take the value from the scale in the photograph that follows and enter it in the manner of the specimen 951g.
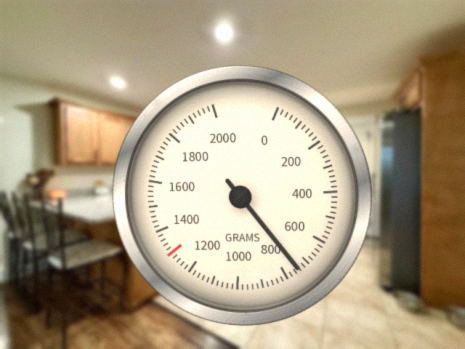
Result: 740g
